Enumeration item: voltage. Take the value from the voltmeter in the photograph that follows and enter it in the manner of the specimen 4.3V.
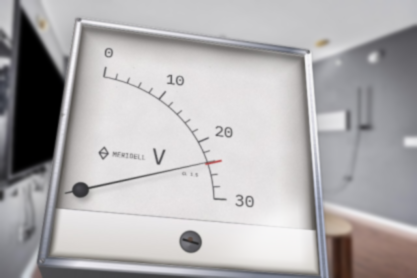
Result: 24V
